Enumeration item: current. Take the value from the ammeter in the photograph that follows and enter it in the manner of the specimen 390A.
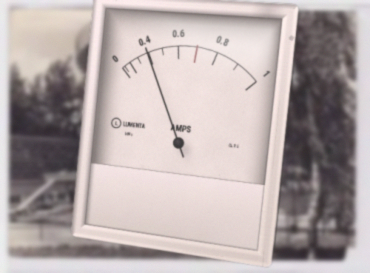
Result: 0.4A
